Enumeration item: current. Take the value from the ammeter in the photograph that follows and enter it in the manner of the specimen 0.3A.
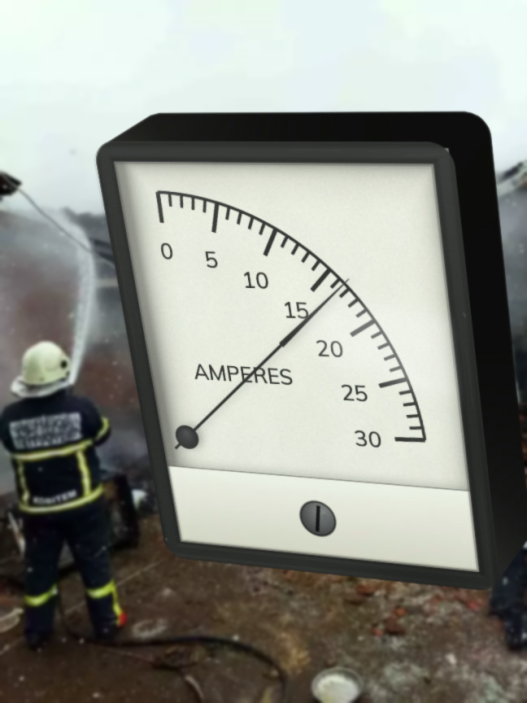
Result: 16.5A
